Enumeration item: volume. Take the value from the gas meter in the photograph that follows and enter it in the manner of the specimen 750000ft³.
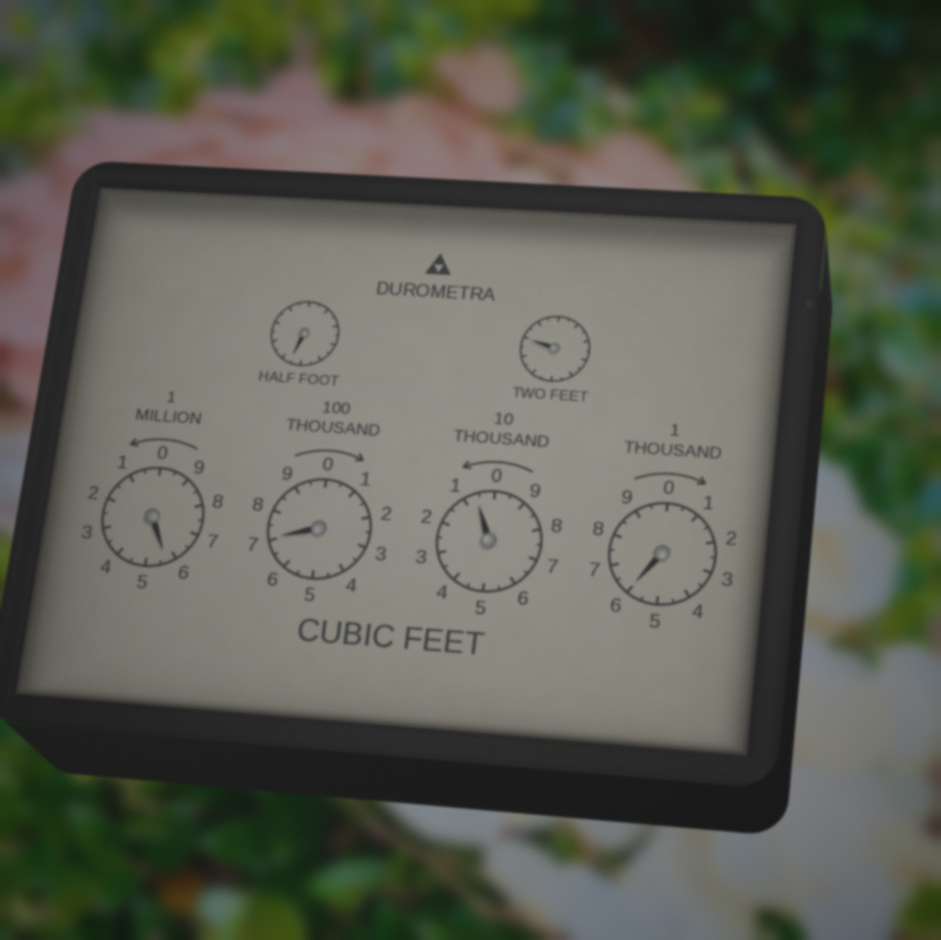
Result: 570600ft³
